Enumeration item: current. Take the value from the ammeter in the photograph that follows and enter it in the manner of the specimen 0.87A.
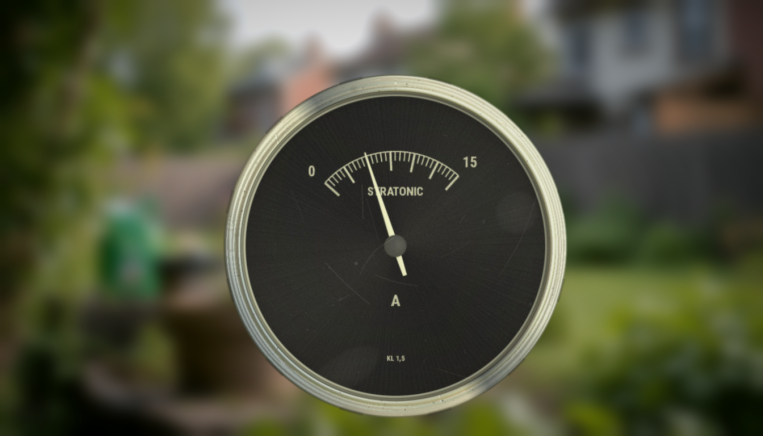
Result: 5A
